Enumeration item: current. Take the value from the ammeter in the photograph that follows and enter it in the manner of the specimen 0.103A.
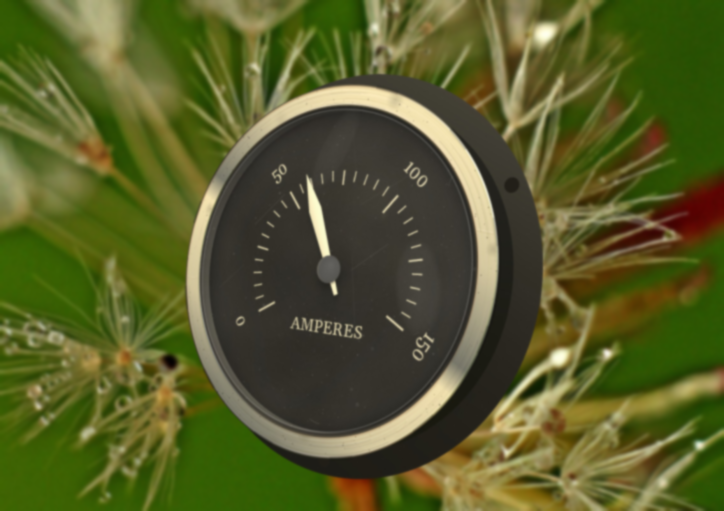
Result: 60A
